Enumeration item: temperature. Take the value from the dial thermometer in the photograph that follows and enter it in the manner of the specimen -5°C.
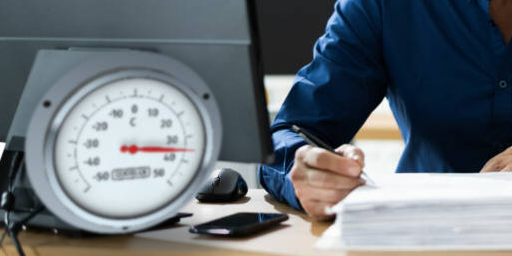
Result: 35°C
